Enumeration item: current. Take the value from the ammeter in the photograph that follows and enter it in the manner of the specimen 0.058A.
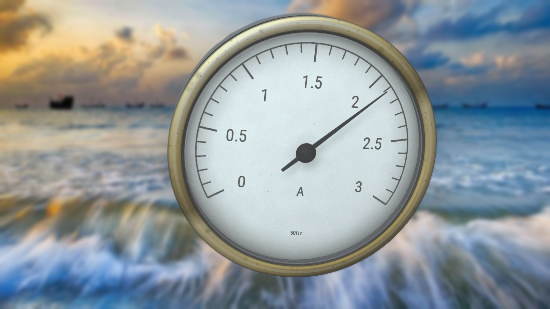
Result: 2.1A
